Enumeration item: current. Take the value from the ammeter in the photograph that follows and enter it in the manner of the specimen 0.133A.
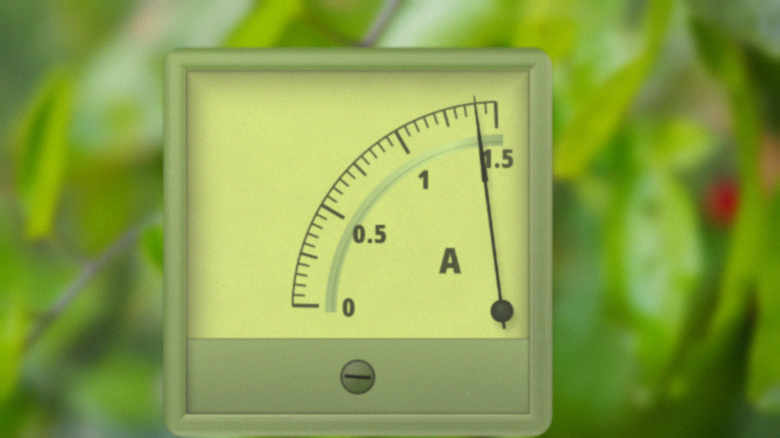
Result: 1.4A
